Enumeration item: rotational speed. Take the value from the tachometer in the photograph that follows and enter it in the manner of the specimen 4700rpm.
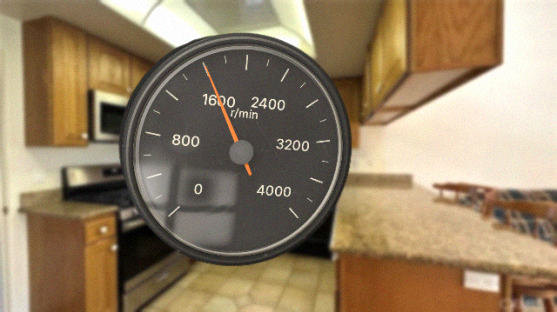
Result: 1600rpm
